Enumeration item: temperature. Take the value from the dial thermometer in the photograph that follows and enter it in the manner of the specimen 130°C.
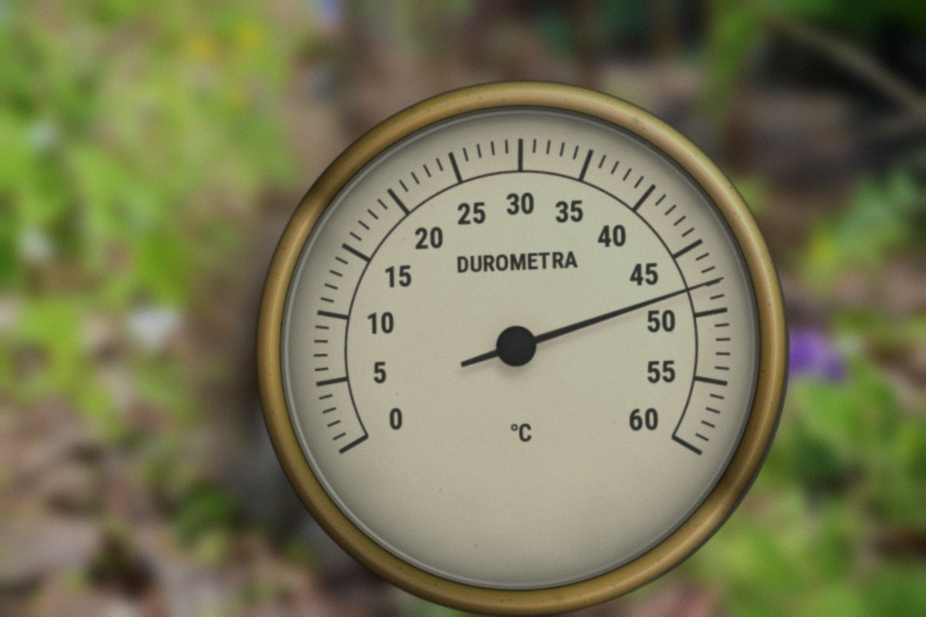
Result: 48°C
